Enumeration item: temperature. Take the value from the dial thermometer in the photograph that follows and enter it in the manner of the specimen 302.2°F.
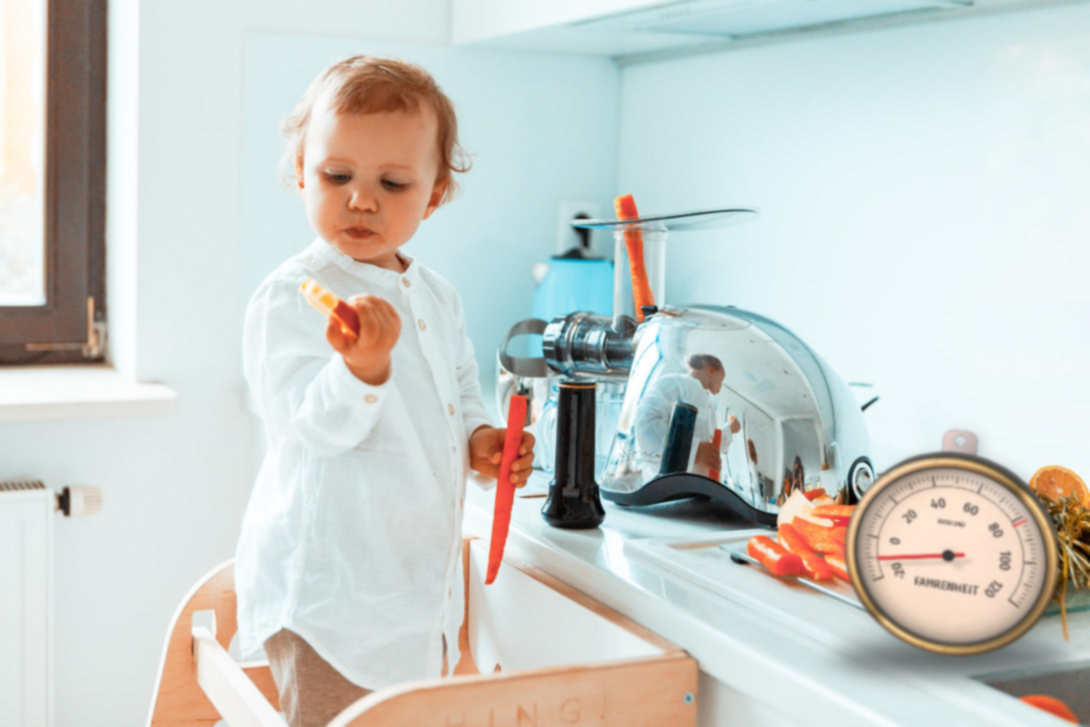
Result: -10°F
